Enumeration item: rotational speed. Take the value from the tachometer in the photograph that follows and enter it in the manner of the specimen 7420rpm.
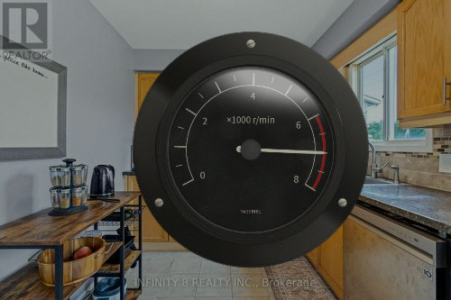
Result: 7000rpm
